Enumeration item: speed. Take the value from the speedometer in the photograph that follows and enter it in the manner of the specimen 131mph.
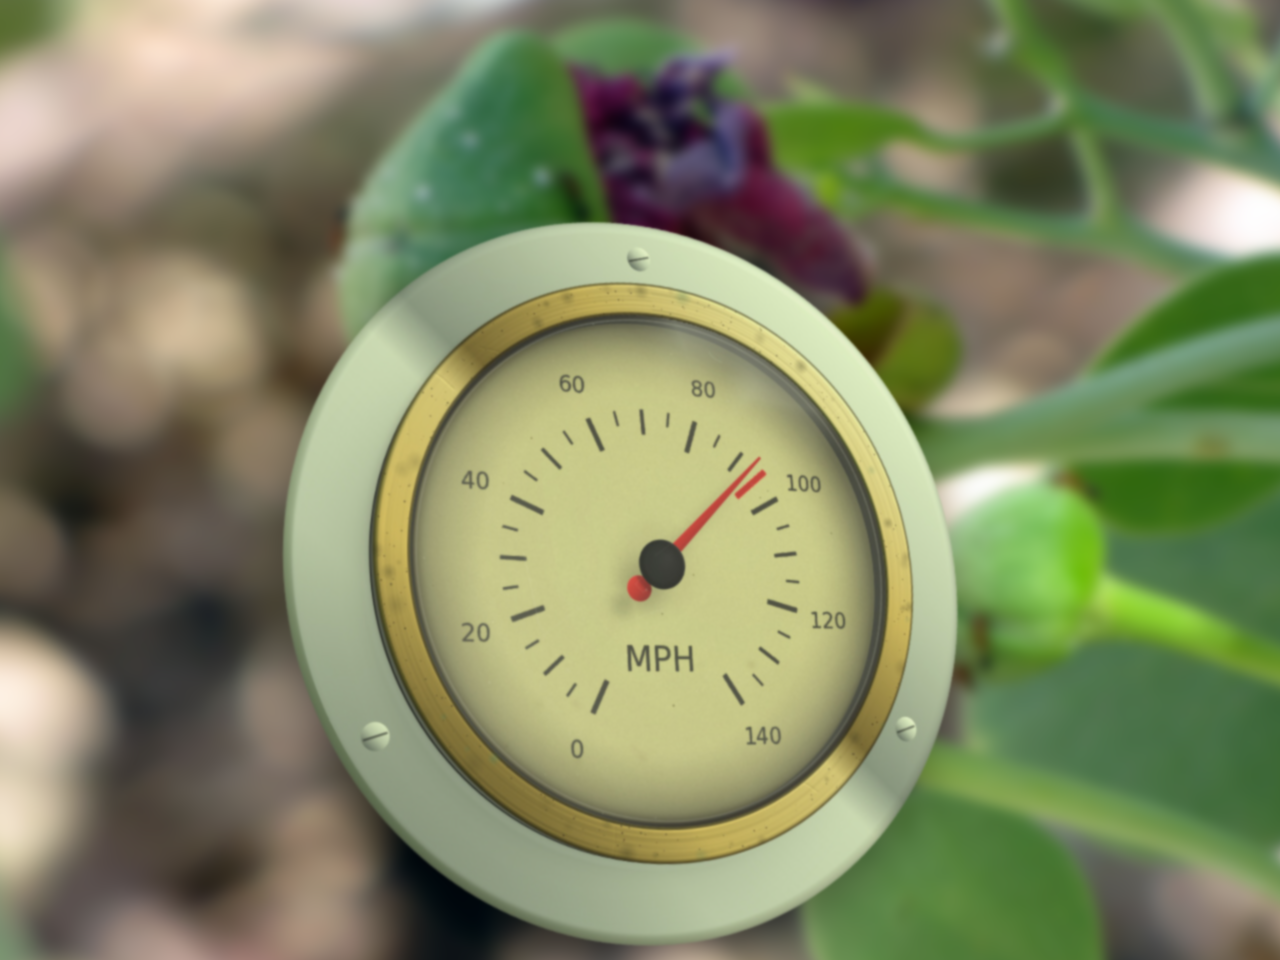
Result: 92.5mph
